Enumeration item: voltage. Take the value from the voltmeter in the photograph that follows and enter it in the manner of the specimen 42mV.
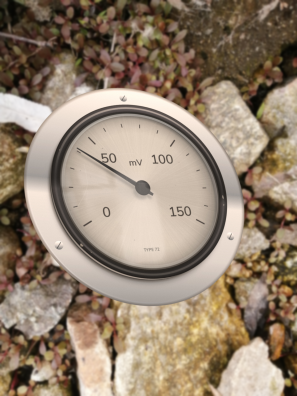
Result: 40mV
